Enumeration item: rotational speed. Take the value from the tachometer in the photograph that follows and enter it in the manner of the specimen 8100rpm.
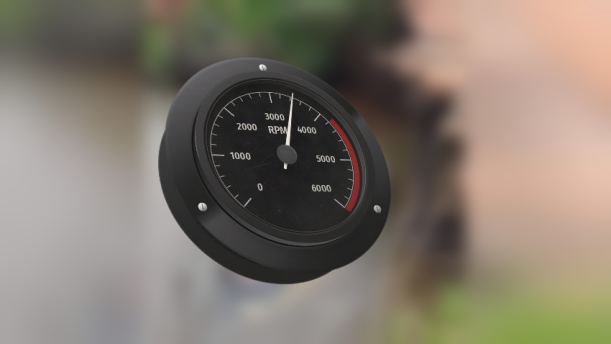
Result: 3400rpm
